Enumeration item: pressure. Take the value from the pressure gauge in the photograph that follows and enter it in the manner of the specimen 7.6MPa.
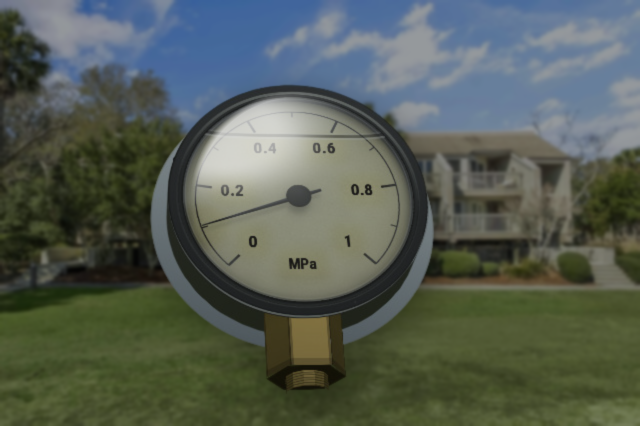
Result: 0.1MPa
